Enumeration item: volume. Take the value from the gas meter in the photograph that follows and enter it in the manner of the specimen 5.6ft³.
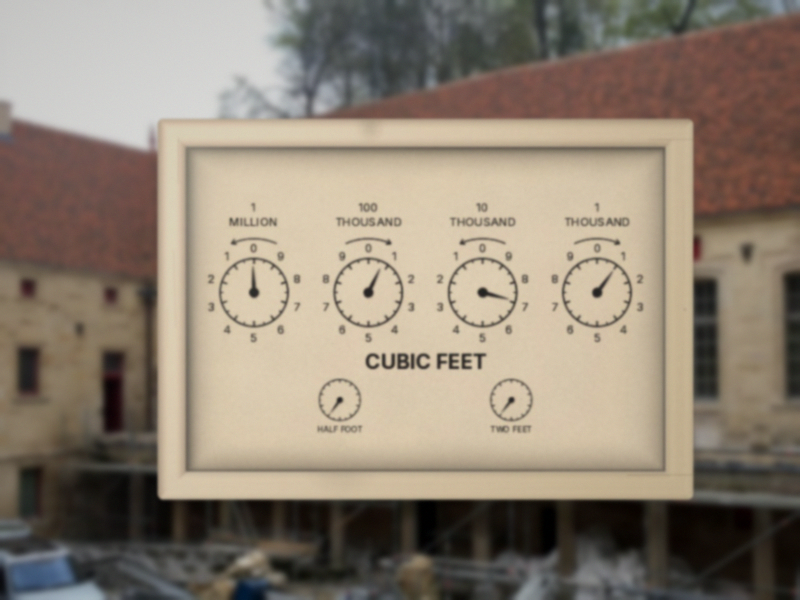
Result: 7100ft³
